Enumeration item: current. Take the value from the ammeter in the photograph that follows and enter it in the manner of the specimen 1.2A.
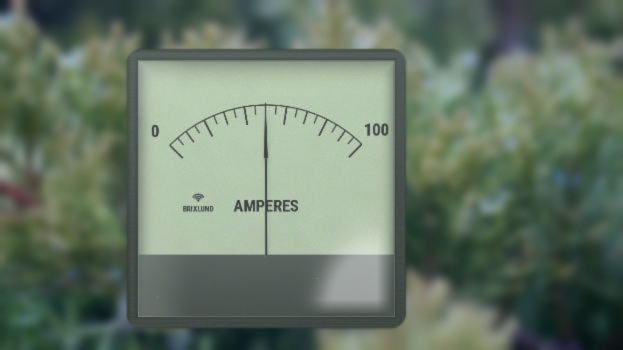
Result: 50A
